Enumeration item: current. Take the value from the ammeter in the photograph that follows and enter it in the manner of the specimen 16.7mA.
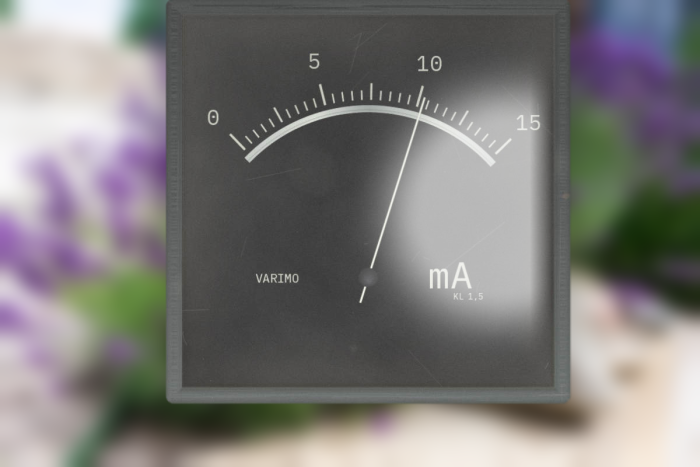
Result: 10.25mA
